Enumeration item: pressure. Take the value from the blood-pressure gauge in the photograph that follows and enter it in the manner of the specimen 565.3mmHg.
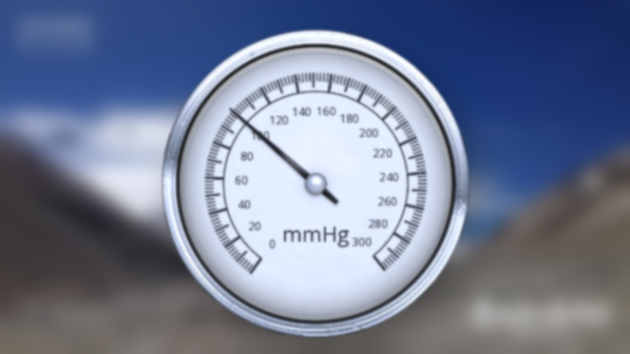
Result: 100mmHg
